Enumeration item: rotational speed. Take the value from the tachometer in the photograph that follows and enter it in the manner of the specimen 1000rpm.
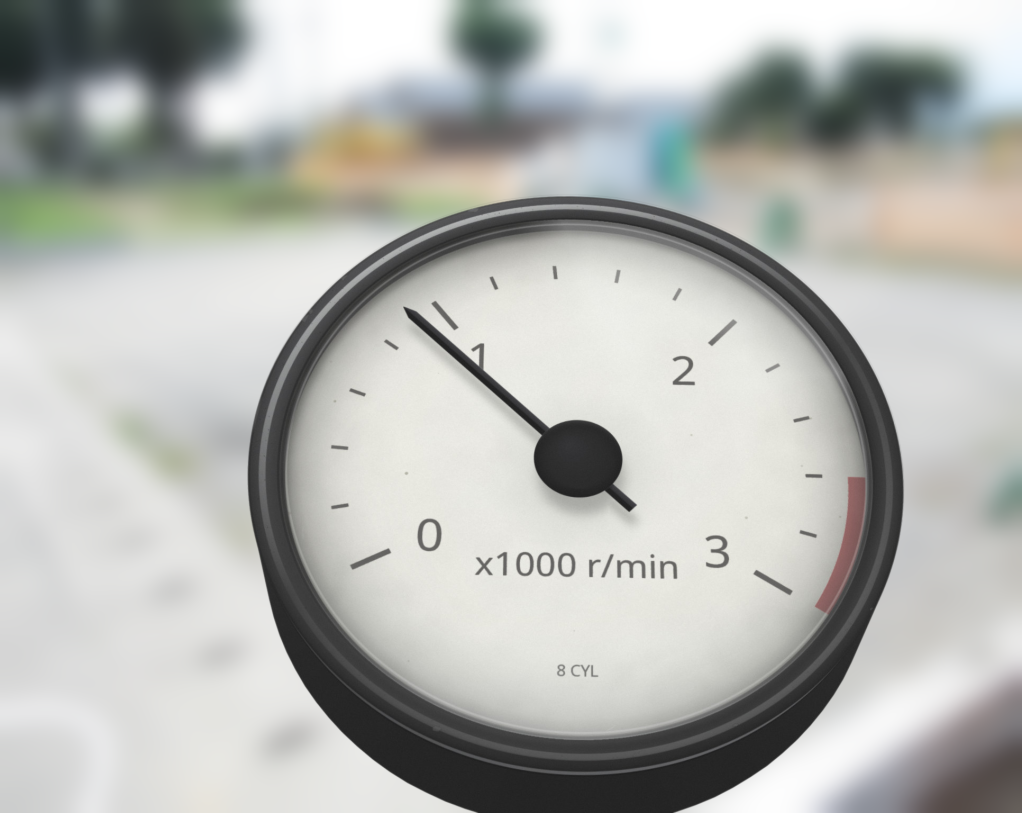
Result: 900rpm
